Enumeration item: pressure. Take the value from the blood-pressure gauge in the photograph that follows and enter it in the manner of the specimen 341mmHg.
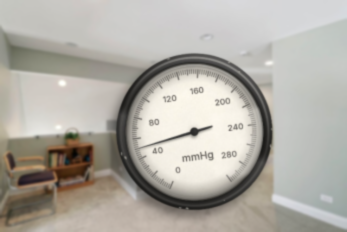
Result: 50mmHg
